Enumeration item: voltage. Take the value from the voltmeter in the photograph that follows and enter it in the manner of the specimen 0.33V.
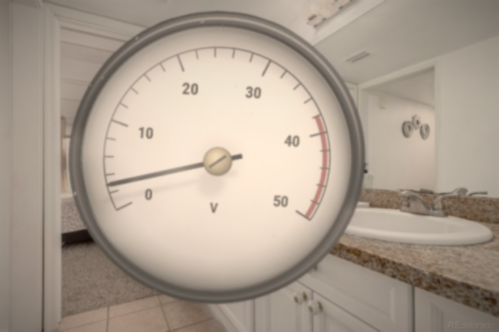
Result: 3V
